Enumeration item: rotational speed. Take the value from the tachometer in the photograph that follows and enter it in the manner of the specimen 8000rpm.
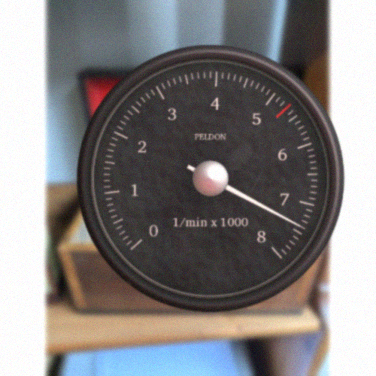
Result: 7400rpm
